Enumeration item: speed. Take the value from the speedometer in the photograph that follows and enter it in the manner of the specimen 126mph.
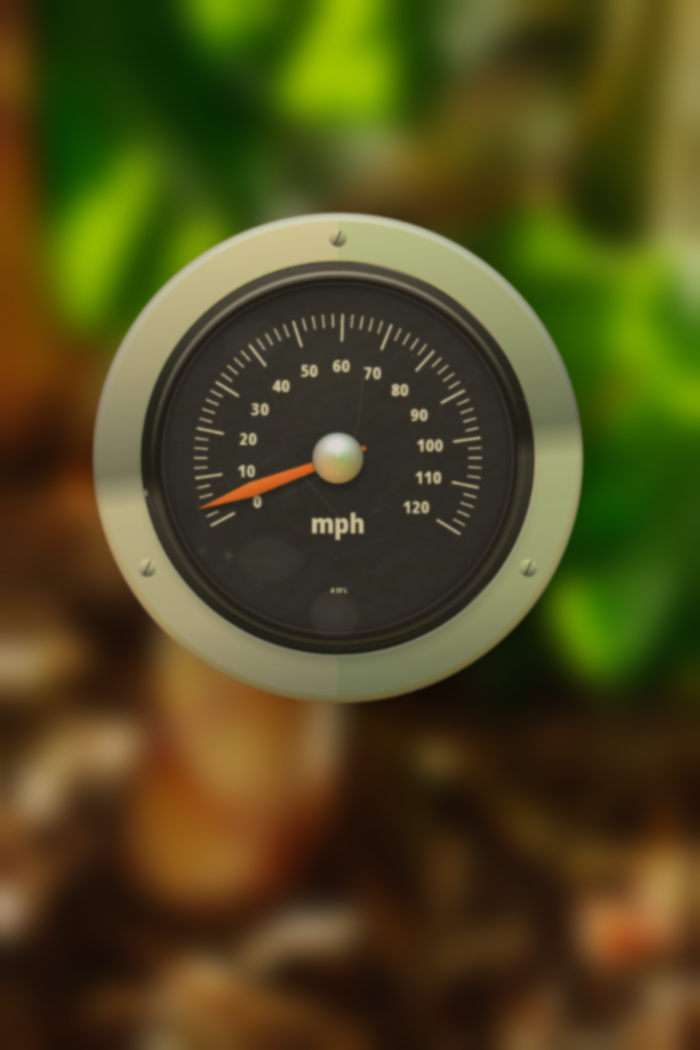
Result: 4mph
